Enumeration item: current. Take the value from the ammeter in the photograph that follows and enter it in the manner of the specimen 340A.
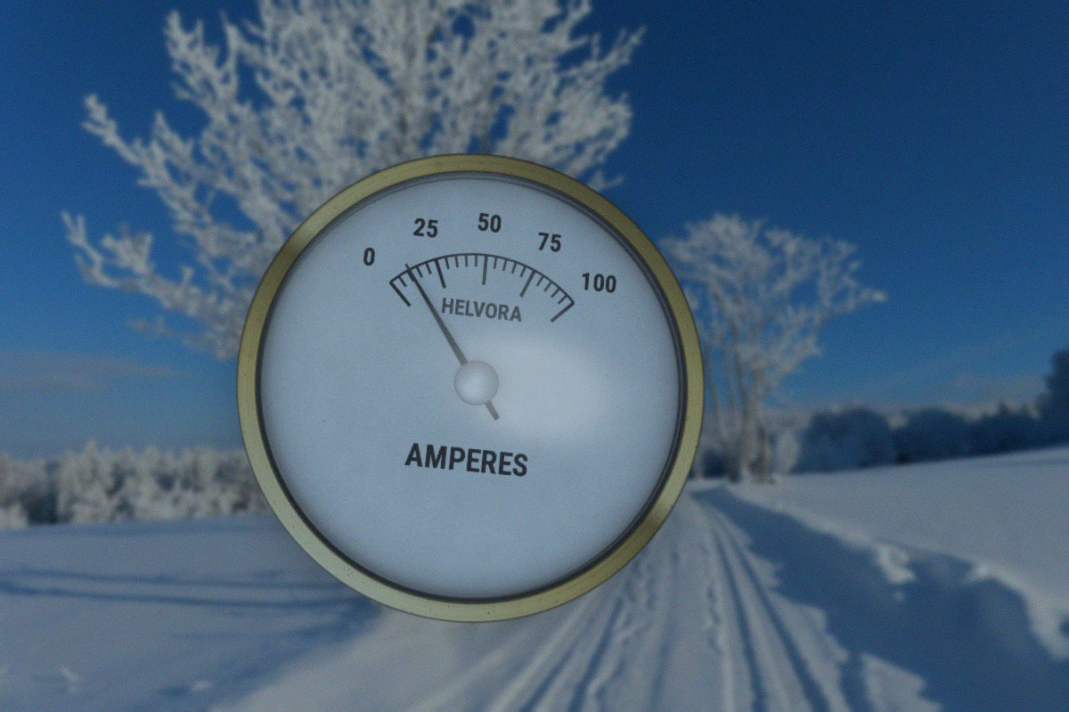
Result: 10A
